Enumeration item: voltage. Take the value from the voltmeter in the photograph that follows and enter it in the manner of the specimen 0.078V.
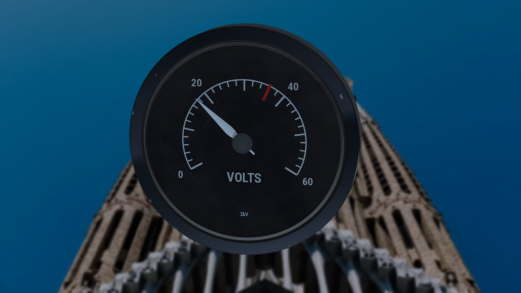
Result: 18V
